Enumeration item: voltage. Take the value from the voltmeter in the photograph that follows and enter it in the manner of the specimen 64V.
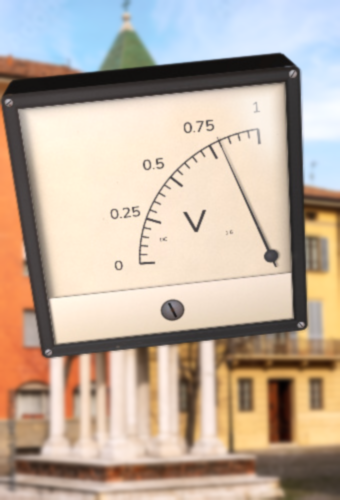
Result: 0.8V
